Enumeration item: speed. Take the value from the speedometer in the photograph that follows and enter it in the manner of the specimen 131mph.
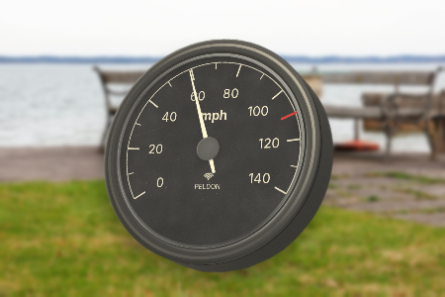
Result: 60mph
